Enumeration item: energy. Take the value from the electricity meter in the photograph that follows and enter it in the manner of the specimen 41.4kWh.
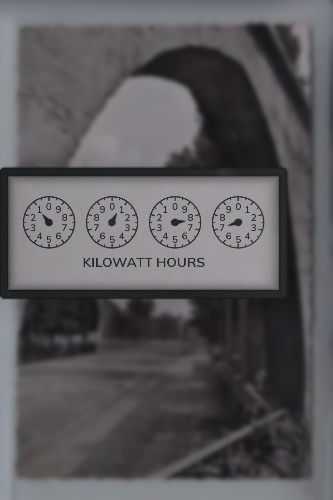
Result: 1077kWh
